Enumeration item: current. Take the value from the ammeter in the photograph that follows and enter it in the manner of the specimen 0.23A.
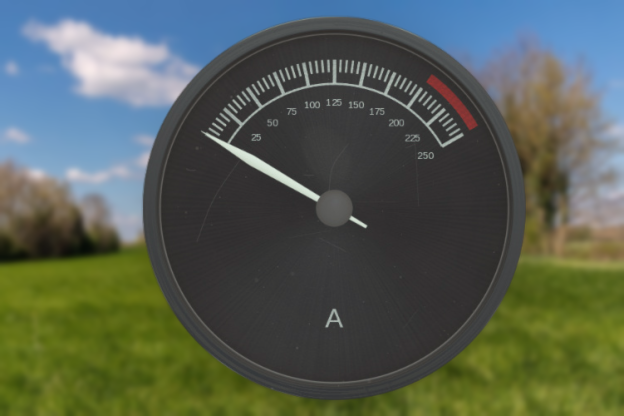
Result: 0A
